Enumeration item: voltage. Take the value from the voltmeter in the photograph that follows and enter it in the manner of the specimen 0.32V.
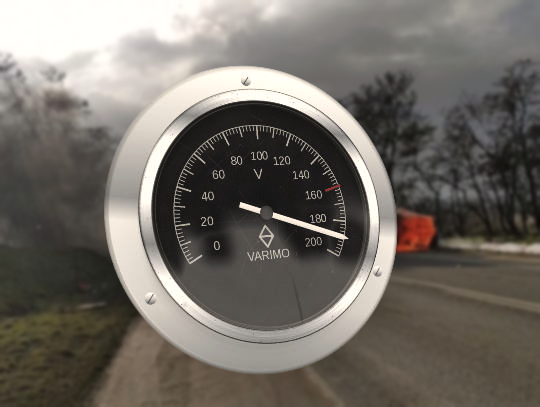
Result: 190V
